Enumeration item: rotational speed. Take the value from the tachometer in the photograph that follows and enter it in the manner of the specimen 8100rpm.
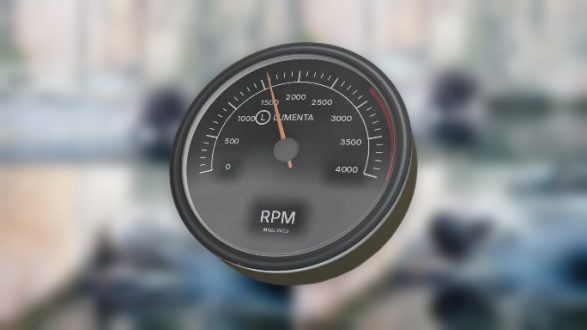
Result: 1600rpm
